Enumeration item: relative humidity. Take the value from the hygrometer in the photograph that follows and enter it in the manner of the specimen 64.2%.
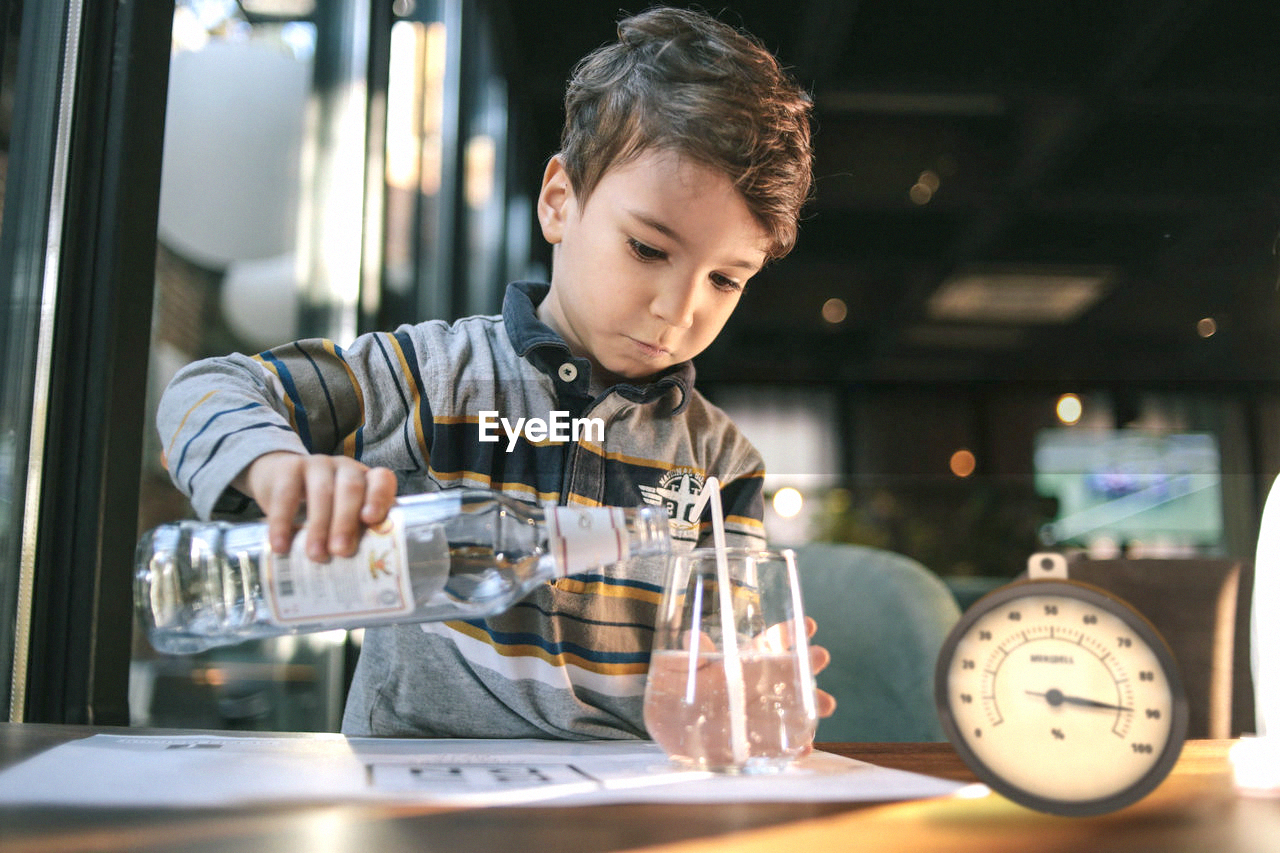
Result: 90%
